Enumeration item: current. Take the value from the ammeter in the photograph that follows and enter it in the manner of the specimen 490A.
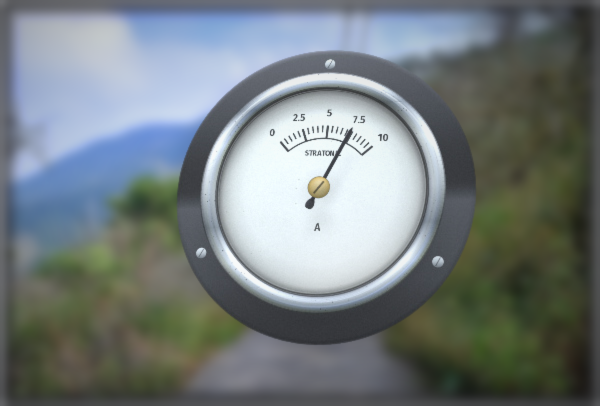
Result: 7.5A
